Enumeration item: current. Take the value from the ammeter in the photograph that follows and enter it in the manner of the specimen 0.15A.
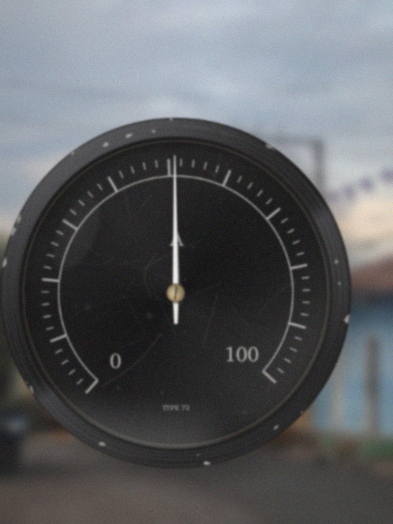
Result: 51A
